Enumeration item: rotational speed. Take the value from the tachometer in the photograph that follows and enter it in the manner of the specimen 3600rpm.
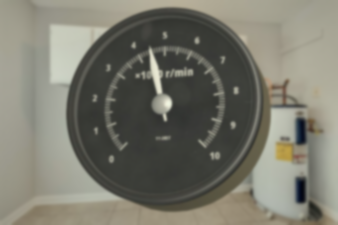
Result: 4500rpm
